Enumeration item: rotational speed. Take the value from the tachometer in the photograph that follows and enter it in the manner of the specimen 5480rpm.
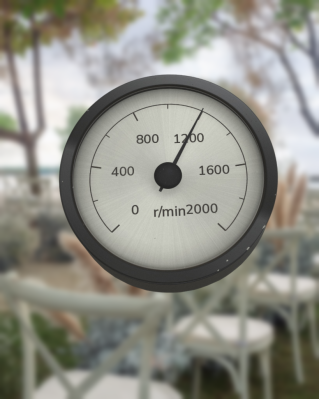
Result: 1200rpm
